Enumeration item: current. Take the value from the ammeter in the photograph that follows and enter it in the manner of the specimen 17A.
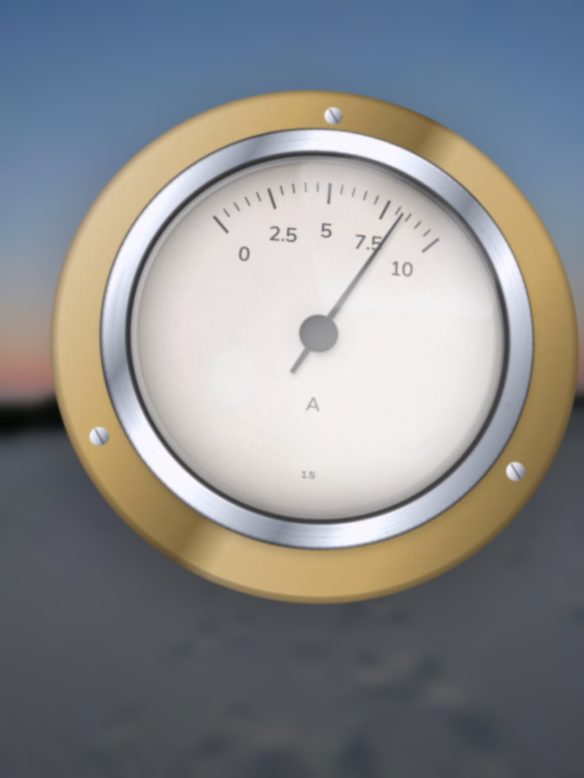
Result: 8.25A
